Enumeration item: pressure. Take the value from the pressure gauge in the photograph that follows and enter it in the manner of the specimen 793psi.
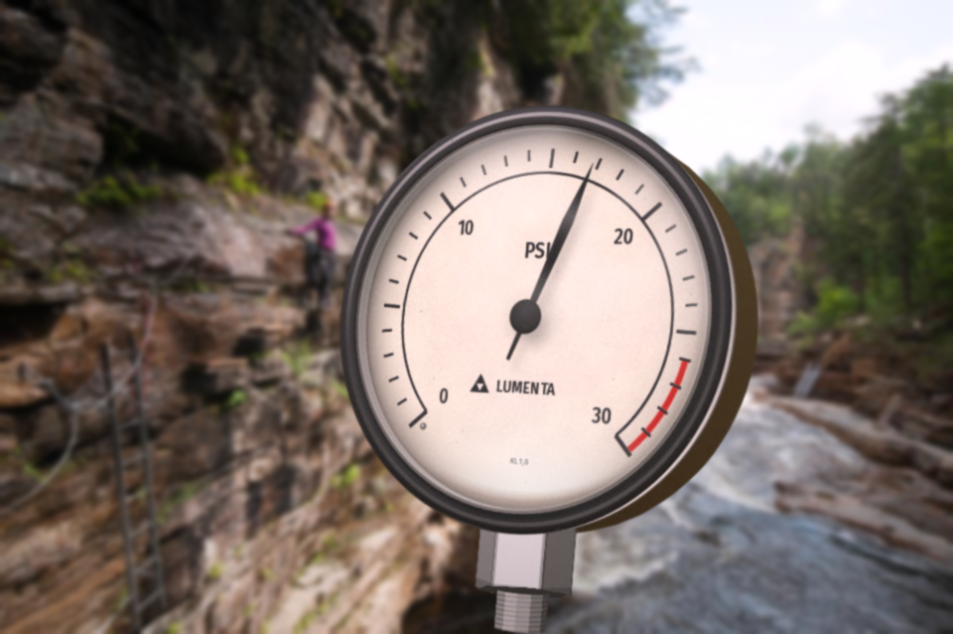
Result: 17psi
